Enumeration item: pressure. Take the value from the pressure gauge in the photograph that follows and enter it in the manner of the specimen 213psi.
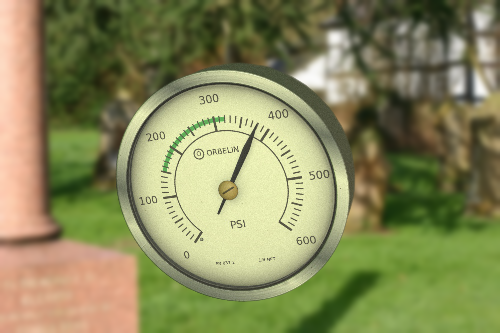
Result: 380psi
